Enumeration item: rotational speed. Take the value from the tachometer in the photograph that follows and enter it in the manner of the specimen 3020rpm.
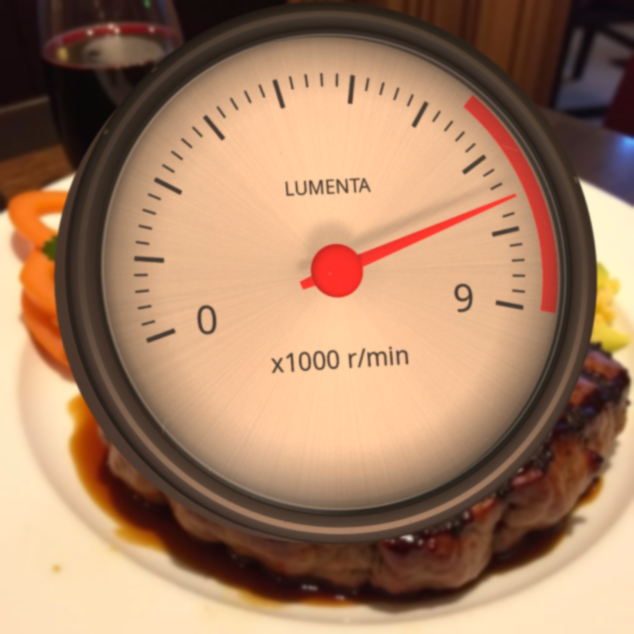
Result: 7600rpm
